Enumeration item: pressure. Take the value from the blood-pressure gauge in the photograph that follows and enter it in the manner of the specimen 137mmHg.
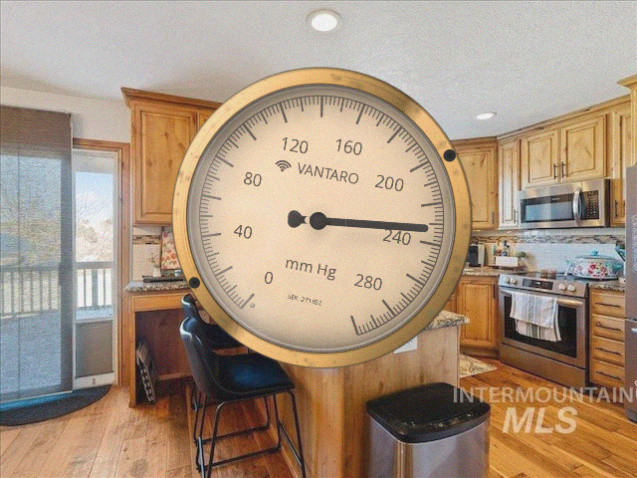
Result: 232mmHg
